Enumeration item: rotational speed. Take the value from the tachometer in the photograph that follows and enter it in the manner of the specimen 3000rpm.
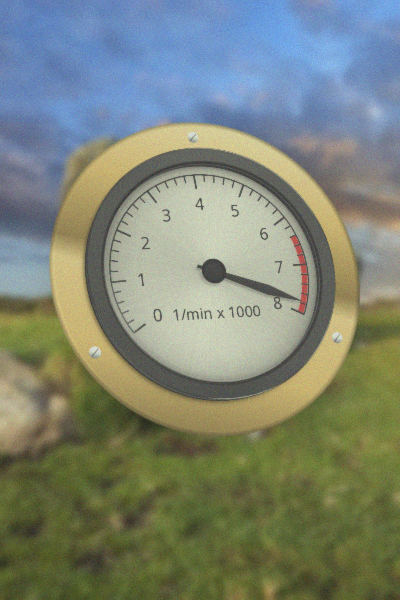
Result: 7800rpm
